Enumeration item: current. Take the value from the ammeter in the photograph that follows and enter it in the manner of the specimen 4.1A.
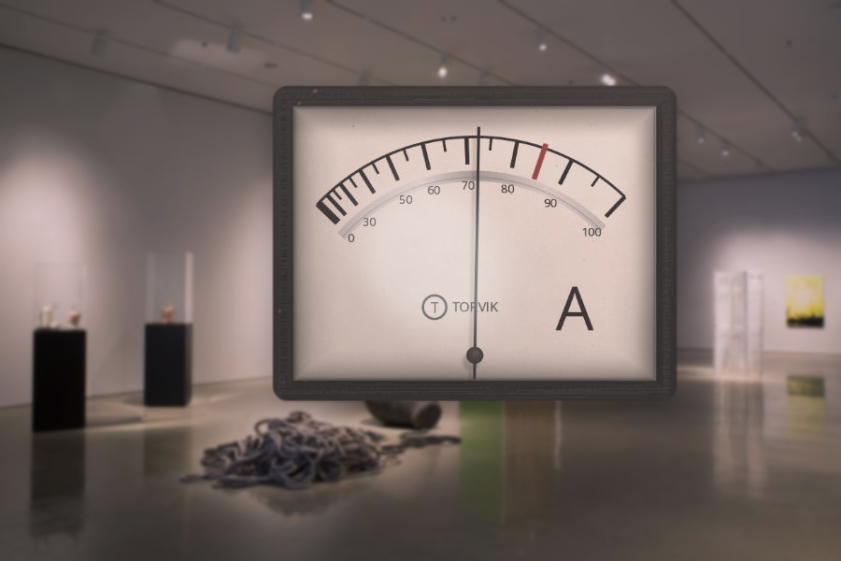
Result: 72.5A
